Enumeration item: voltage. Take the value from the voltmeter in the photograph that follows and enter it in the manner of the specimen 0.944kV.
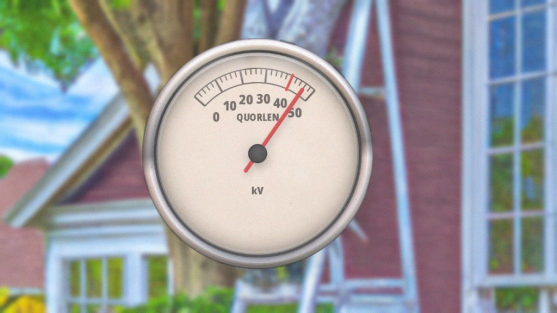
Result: 46kV
